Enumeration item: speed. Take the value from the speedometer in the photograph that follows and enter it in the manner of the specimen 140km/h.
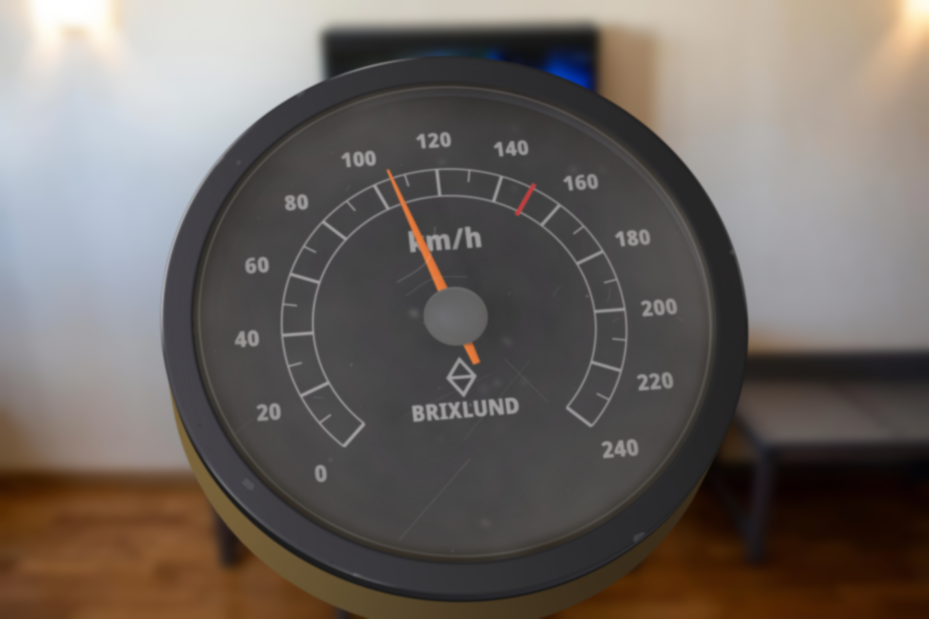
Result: 105km/h
